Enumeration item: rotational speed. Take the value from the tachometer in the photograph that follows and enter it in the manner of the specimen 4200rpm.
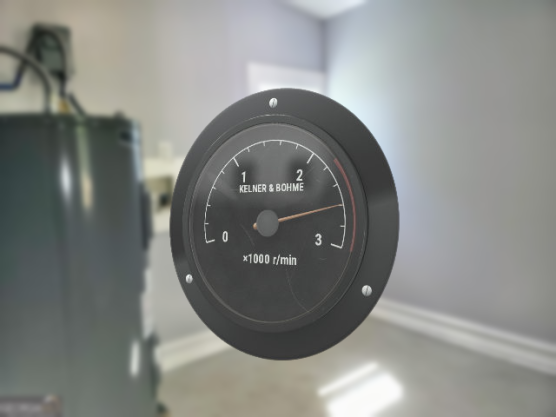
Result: 2600rpm
